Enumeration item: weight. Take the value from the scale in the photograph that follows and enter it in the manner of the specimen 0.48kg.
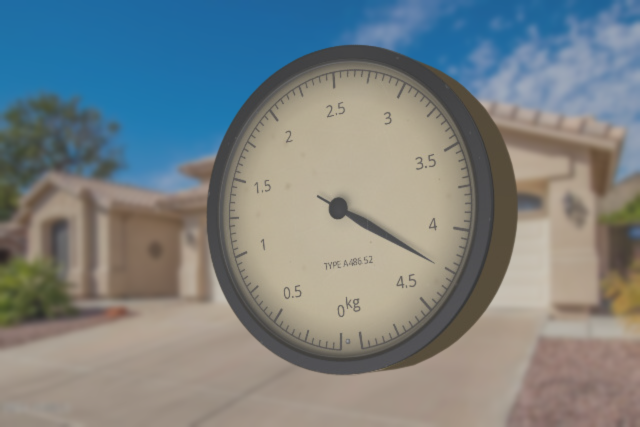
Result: 4.25kg
